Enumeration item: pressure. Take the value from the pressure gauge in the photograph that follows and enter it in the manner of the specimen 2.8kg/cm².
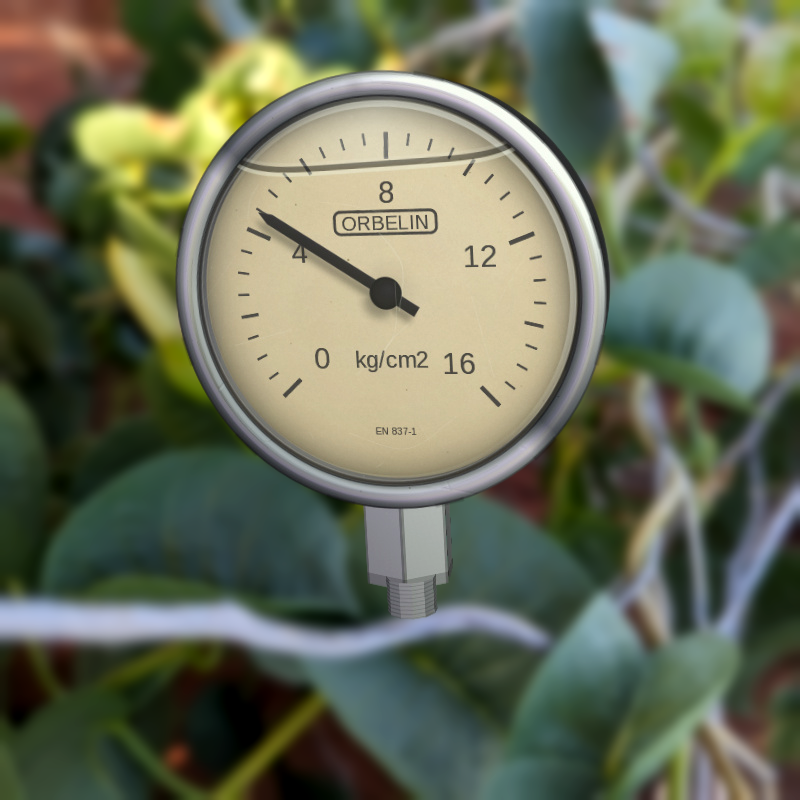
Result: 4.5kg/cm²
